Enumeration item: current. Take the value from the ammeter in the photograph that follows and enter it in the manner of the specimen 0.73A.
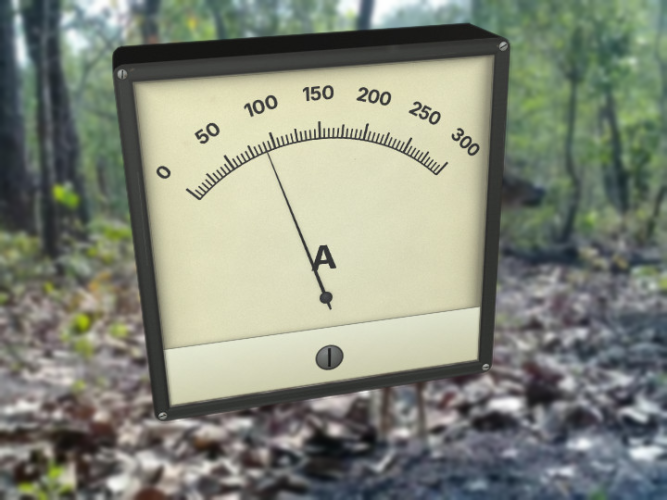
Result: 90A
